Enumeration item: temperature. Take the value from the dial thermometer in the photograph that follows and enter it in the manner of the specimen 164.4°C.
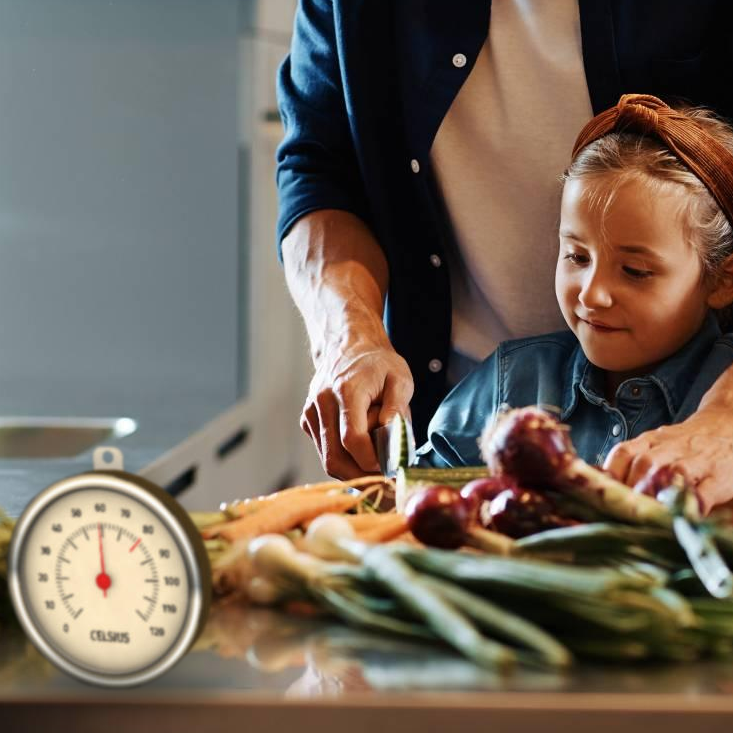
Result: 60°C
